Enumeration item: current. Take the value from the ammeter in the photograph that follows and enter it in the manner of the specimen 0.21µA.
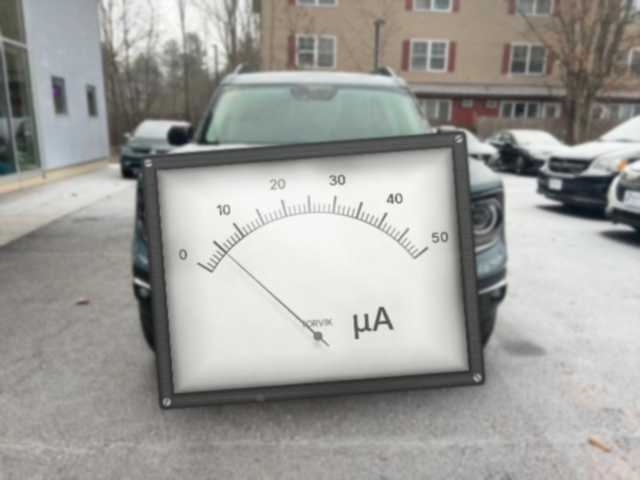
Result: 5µA
